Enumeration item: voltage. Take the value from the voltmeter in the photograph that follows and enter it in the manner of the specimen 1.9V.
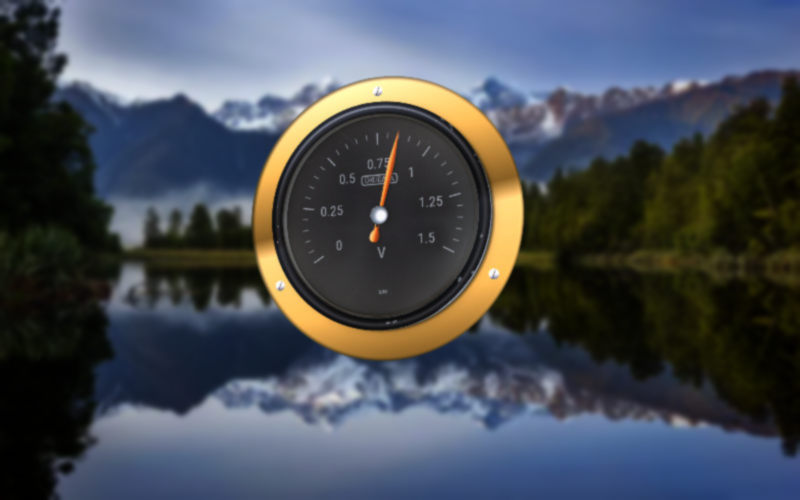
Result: 0.85V
